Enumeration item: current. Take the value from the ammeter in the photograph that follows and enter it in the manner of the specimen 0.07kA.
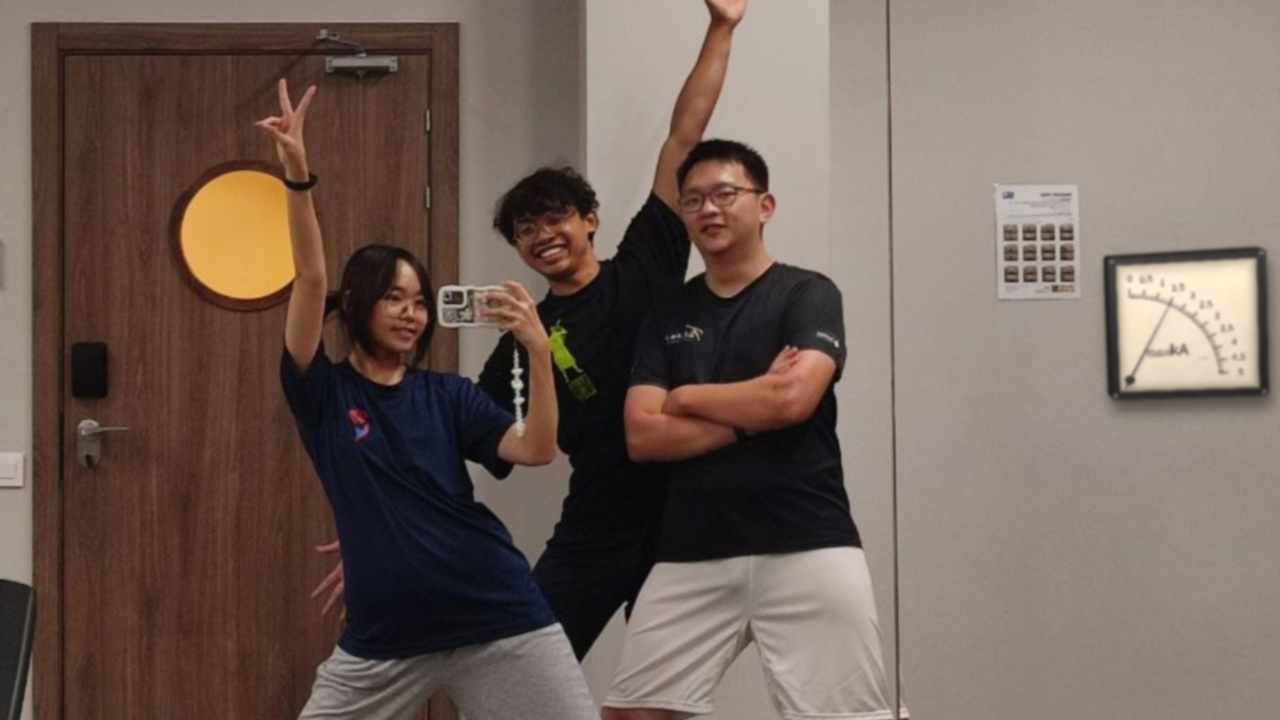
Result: 1.5kA
